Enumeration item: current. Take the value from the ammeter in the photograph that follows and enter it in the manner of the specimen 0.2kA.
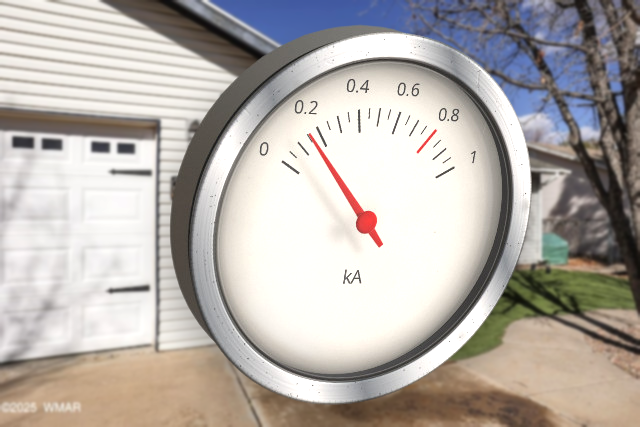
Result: 0.15kA
